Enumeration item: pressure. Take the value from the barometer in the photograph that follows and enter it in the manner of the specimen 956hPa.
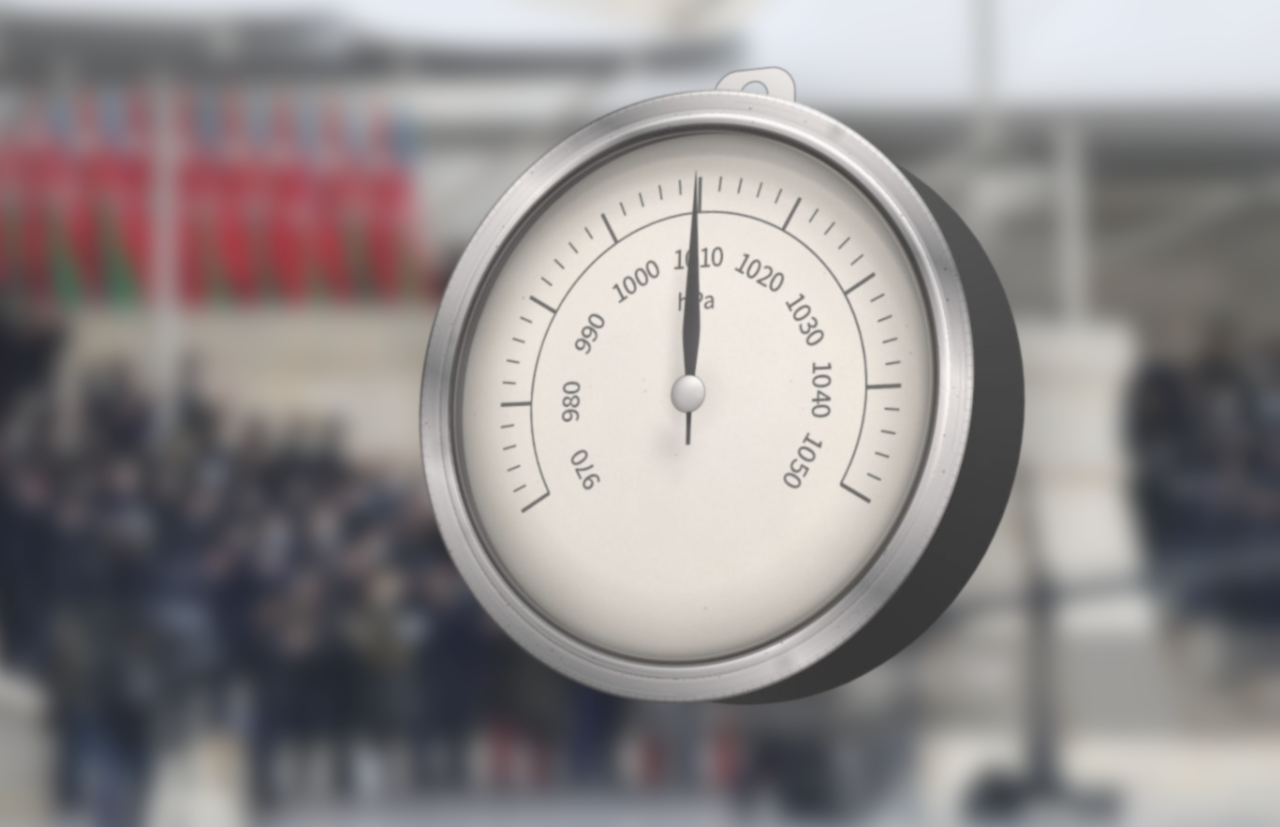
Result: 1010hPa
